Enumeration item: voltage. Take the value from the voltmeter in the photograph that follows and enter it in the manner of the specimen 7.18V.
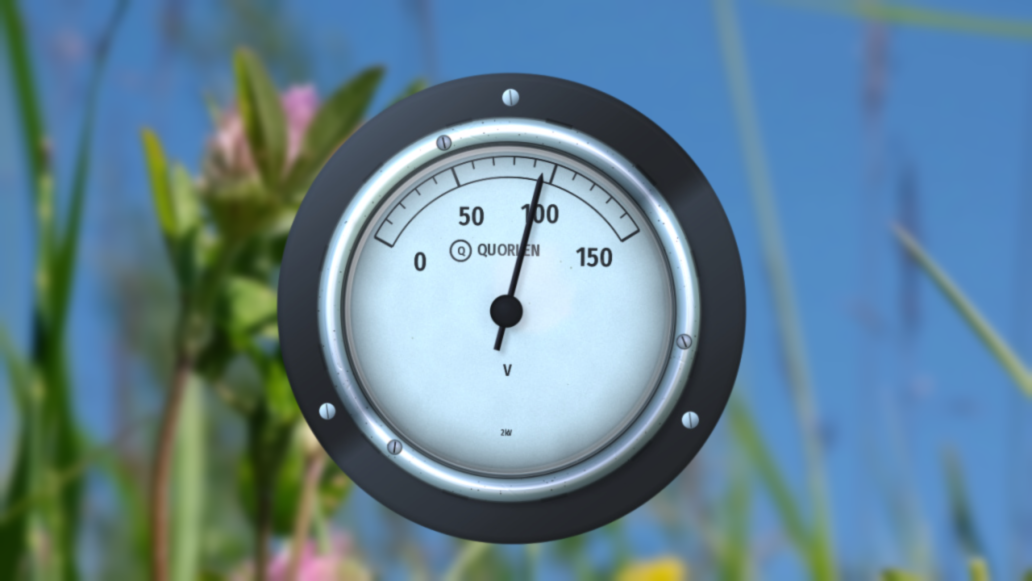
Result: 95V
